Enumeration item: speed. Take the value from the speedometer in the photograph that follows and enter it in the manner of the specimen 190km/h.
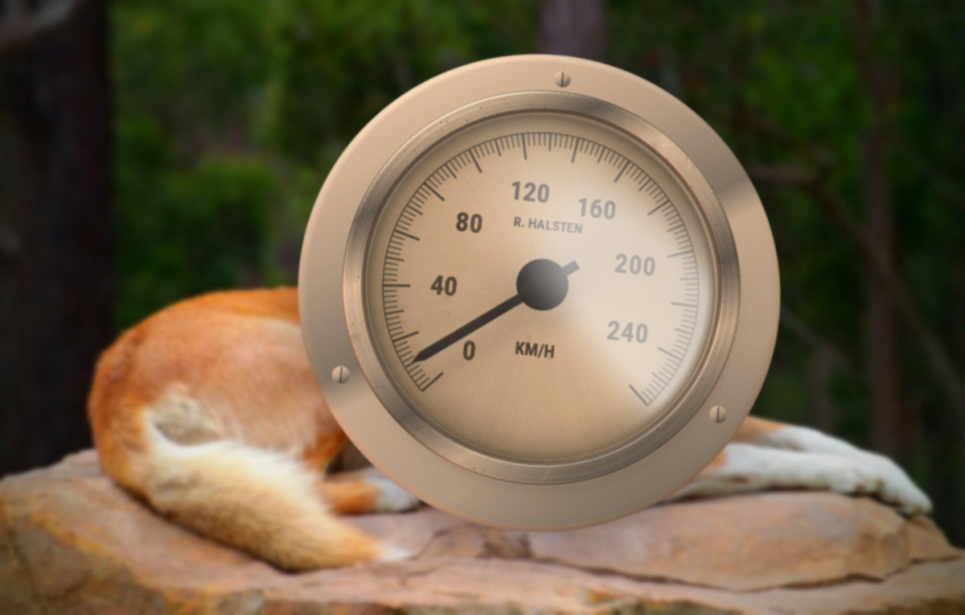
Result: 10km/h
